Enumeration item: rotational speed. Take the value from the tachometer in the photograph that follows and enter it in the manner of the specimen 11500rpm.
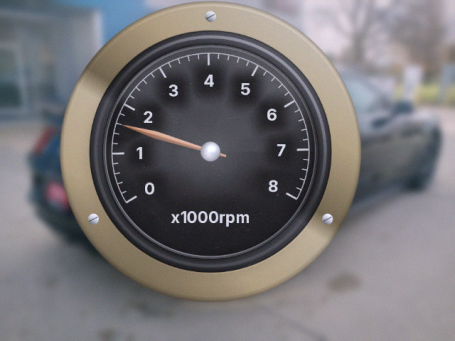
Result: 1600rpm
